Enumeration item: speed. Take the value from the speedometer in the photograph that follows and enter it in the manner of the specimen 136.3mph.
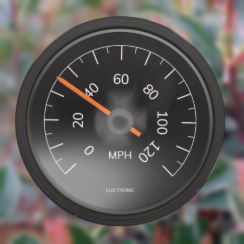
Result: 35mph
